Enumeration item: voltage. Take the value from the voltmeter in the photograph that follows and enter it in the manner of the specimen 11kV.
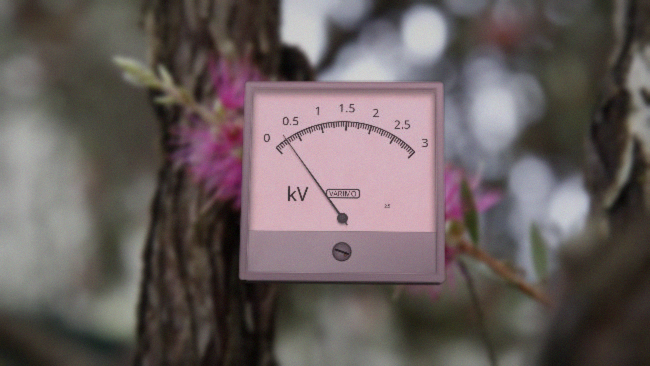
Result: 0.25kV
